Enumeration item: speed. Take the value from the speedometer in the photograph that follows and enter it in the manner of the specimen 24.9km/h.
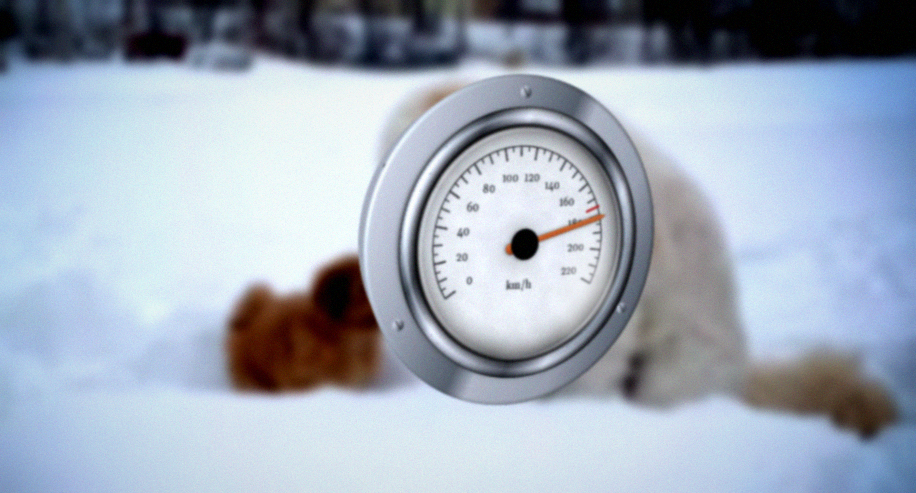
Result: 180km/h
